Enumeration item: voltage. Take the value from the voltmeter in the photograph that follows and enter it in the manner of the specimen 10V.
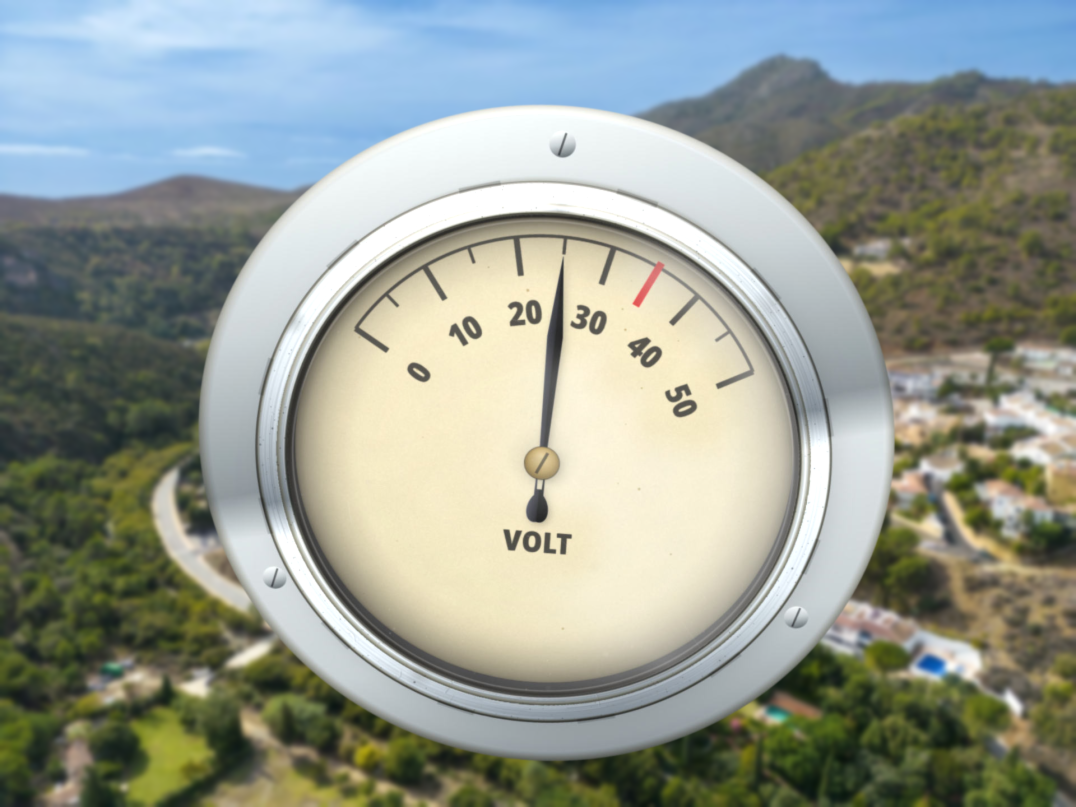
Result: 25V
